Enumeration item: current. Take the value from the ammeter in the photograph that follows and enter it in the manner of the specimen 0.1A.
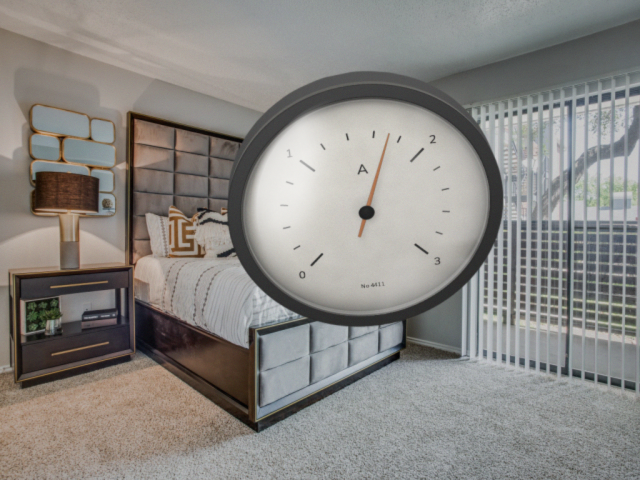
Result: 1.7A
